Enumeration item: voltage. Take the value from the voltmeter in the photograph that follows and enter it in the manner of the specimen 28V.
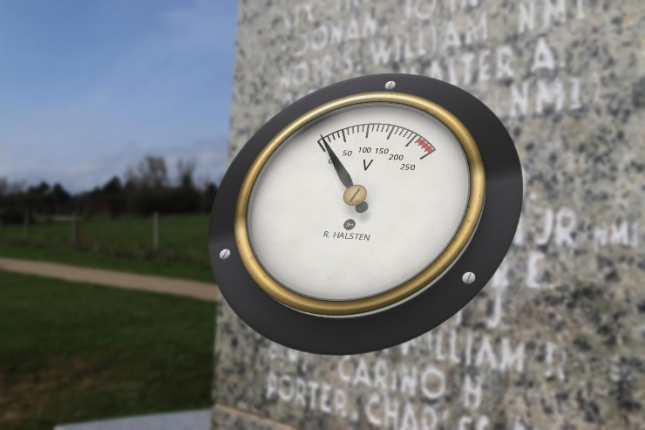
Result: 10V
